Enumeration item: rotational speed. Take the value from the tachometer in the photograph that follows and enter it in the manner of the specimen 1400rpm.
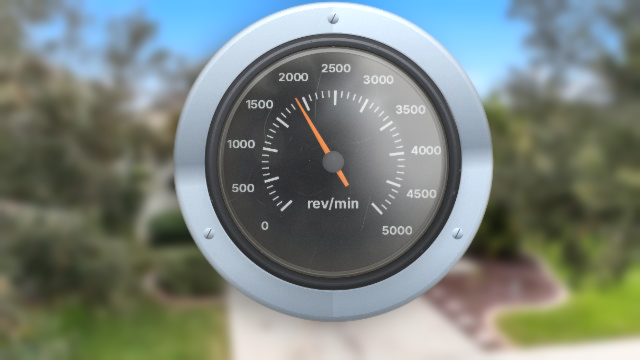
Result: 1900rpm
